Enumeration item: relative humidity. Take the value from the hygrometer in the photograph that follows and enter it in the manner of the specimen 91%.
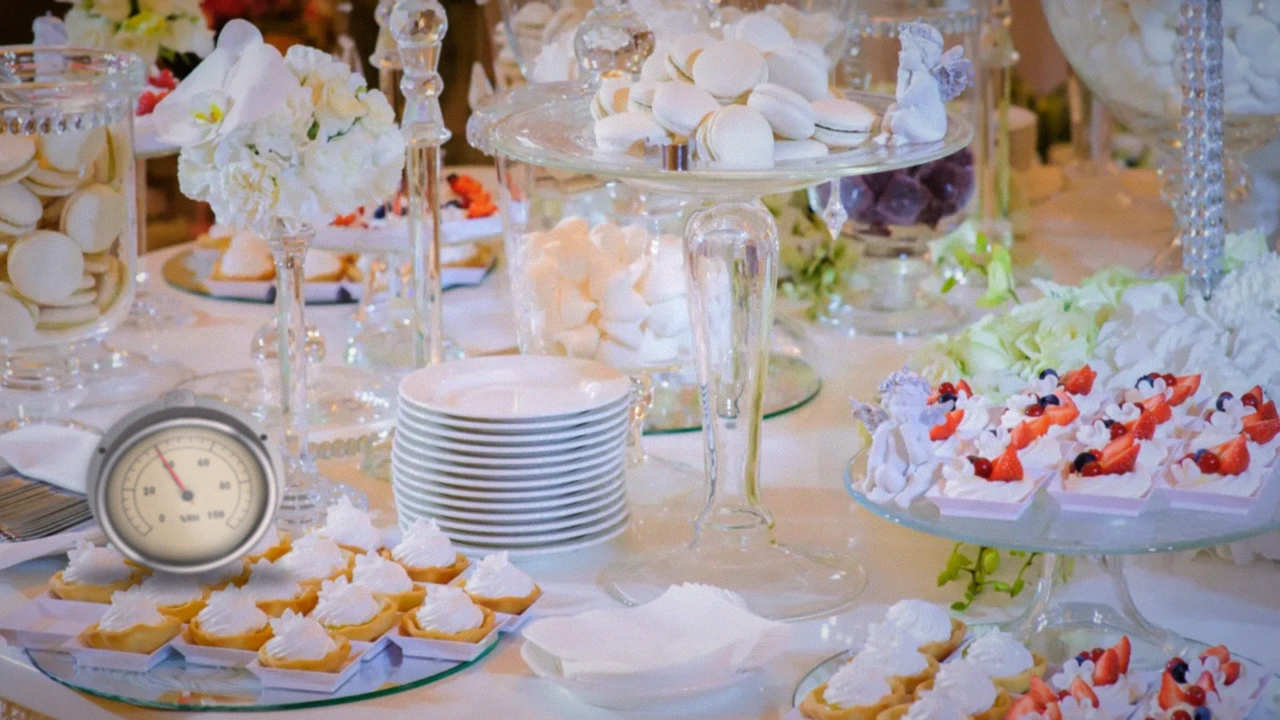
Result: 40%
